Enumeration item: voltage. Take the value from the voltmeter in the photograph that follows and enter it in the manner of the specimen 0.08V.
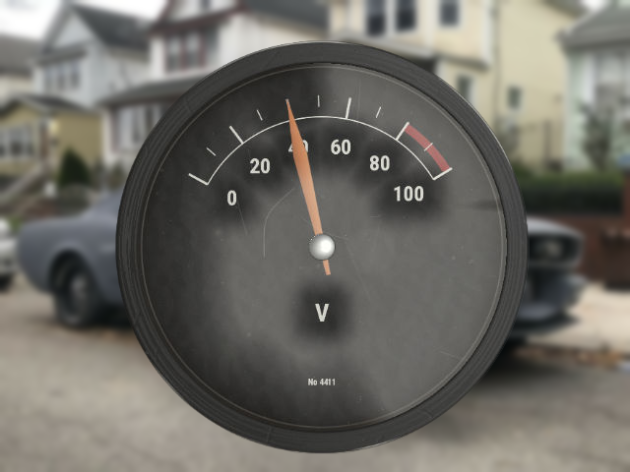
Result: 40V
